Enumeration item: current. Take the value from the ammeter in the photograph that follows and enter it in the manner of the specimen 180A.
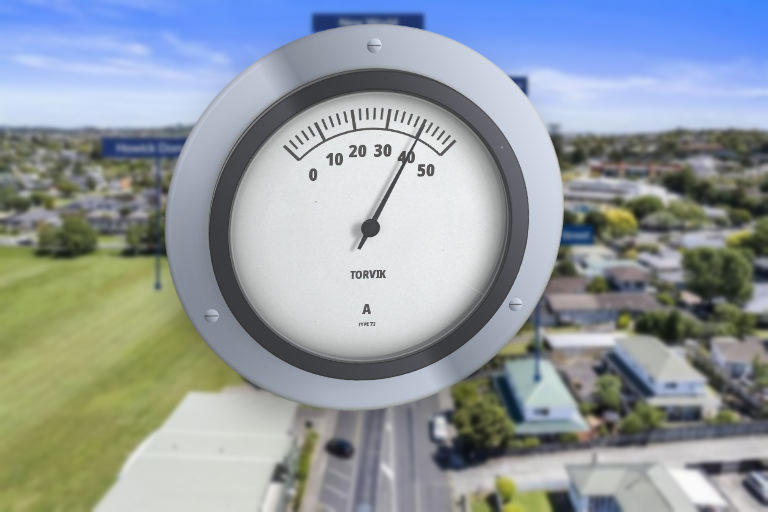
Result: 40A
